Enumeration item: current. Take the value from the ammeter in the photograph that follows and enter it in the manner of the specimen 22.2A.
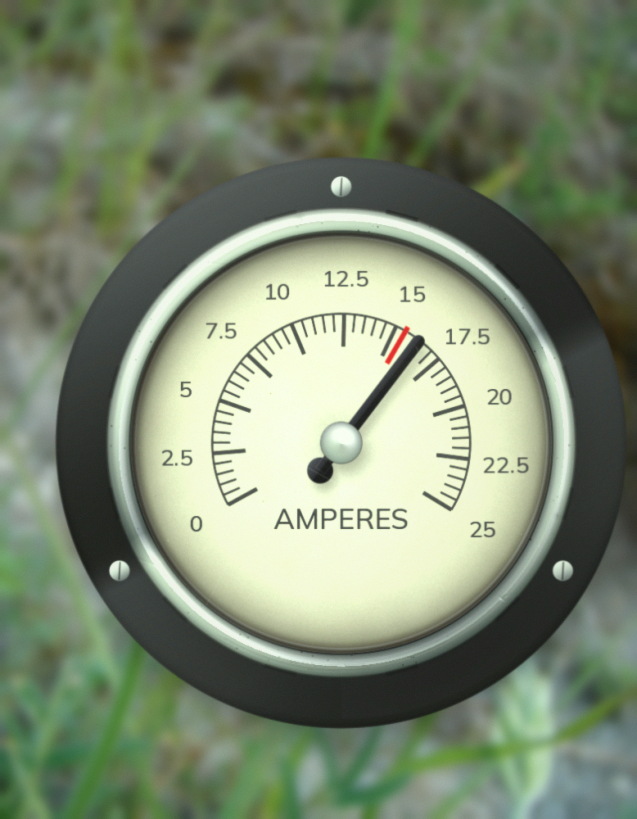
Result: 16.25A
